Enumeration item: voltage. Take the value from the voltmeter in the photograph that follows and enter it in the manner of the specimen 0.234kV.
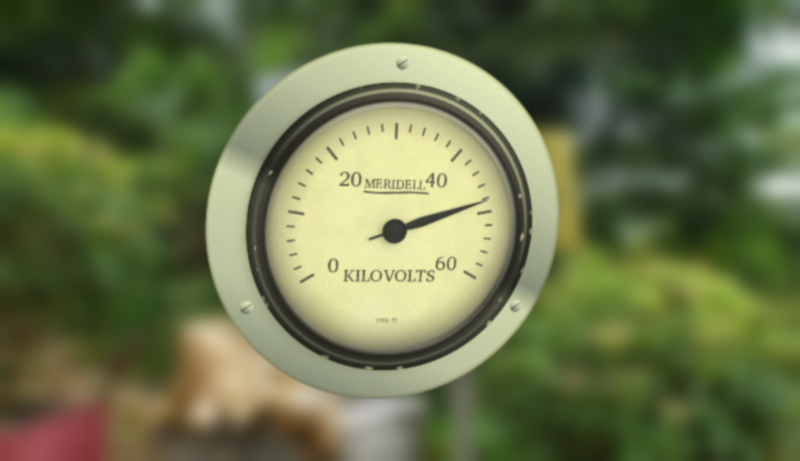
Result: 48kV
